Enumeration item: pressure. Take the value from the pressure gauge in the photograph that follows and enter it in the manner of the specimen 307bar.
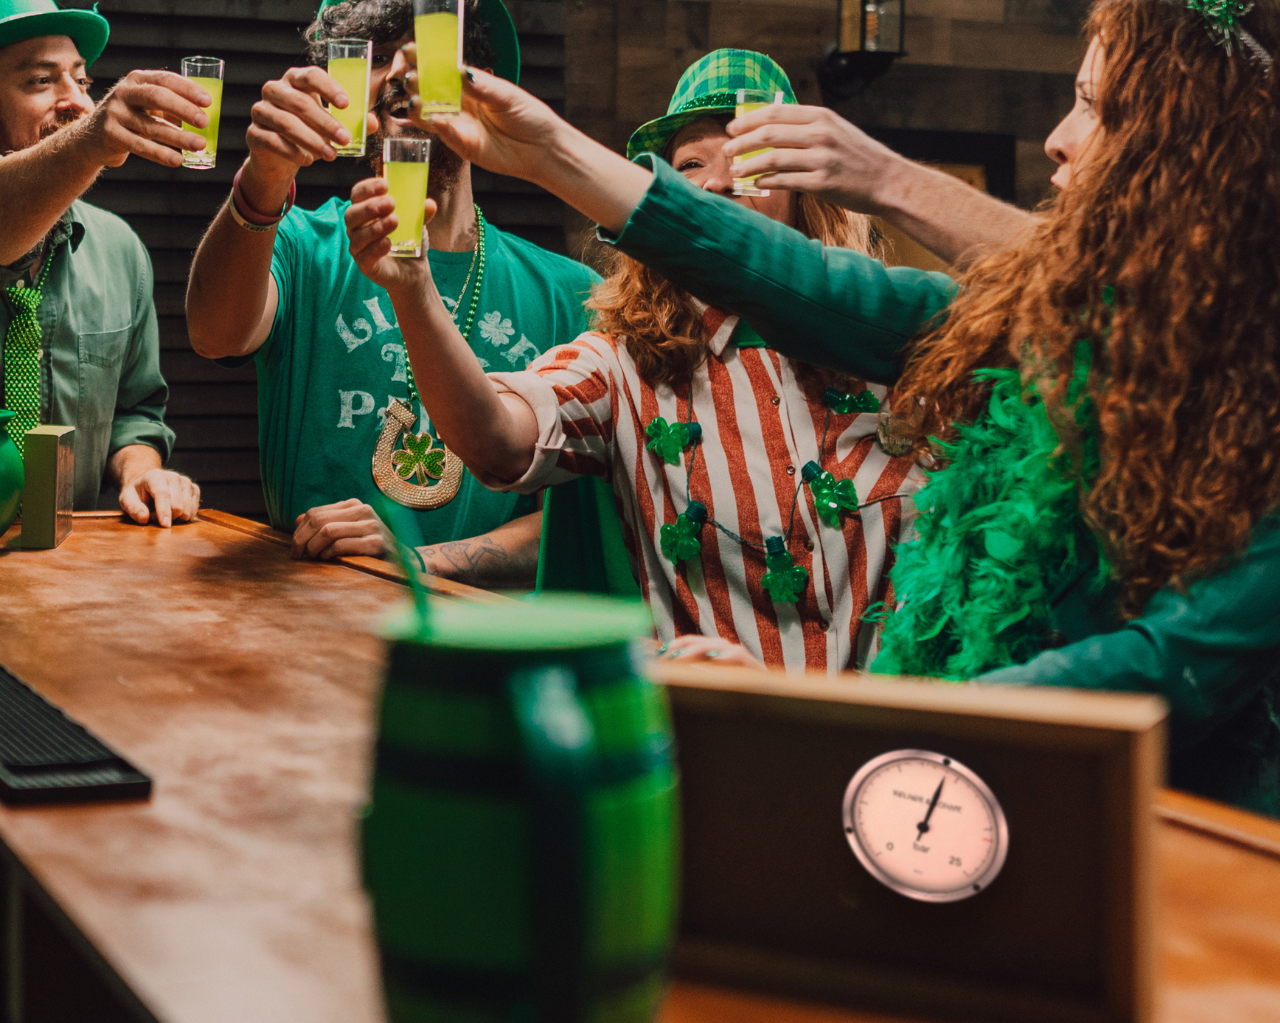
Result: 14bar
